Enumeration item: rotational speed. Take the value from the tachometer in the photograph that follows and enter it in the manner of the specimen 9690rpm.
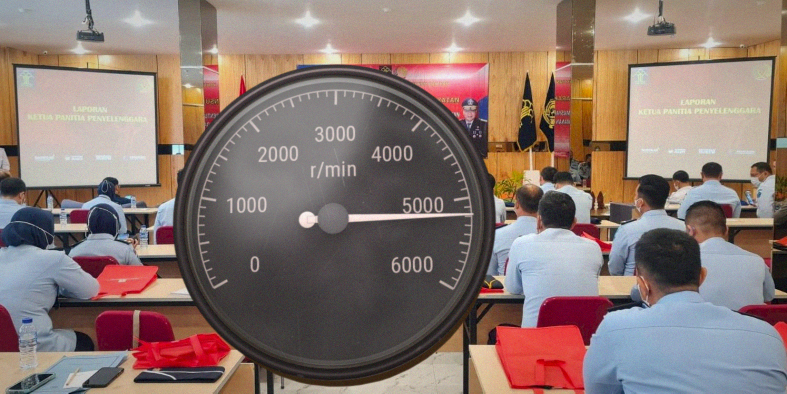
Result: 5200rpm
